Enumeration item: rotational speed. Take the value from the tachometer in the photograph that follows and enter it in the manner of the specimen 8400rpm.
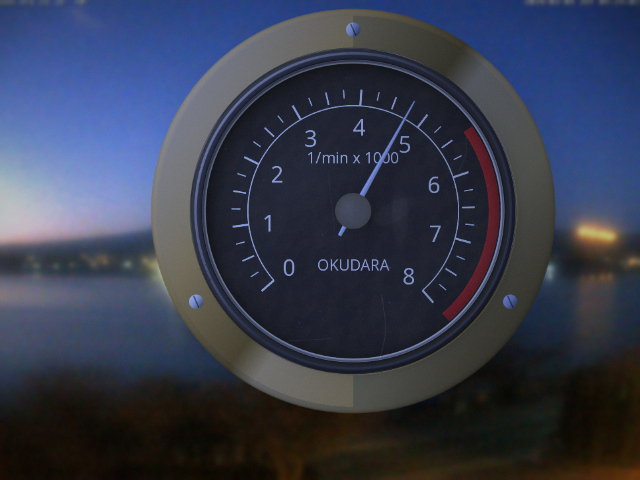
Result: 4750rpm
